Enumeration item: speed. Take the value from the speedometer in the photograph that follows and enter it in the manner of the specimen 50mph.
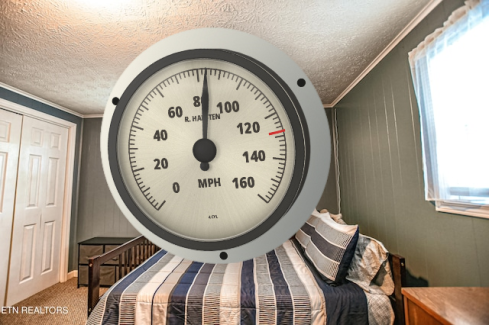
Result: 84mph
